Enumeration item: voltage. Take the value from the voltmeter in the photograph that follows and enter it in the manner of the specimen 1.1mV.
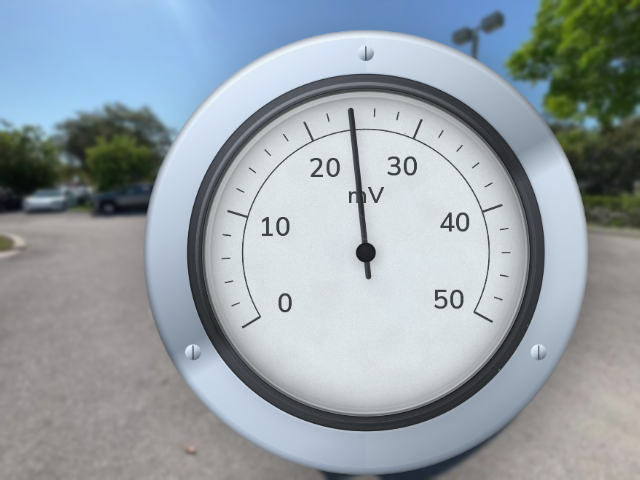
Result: 24mV
